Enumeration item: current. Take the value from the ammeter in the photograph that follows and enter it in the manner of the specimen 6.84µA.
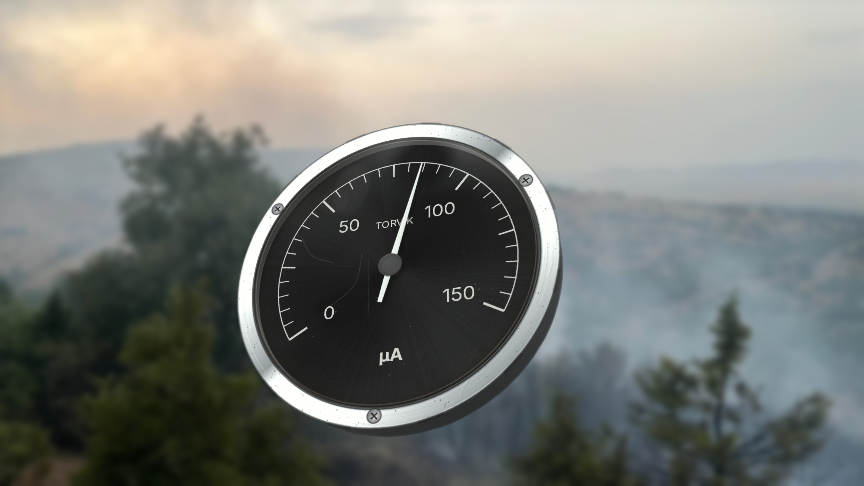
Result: 85µA
